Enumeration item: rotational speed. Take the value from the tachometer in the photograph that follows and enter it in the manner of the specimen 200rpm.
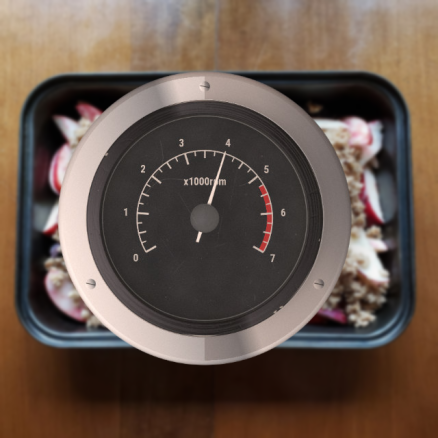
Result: 4000rpm
